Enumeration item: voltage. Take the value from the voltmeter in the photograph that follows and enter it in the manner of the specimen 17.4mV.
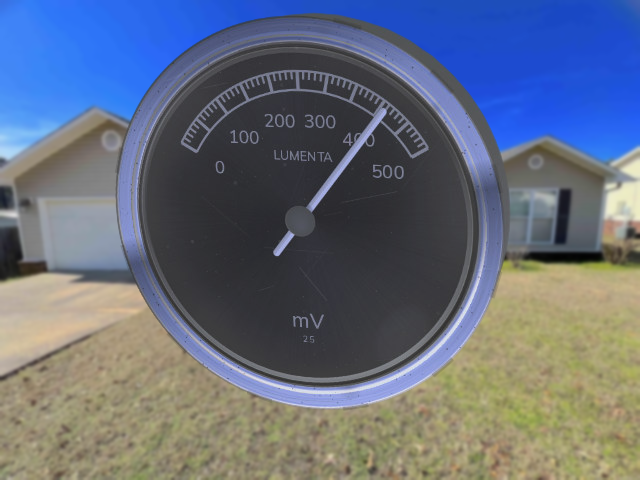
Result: 410mV
